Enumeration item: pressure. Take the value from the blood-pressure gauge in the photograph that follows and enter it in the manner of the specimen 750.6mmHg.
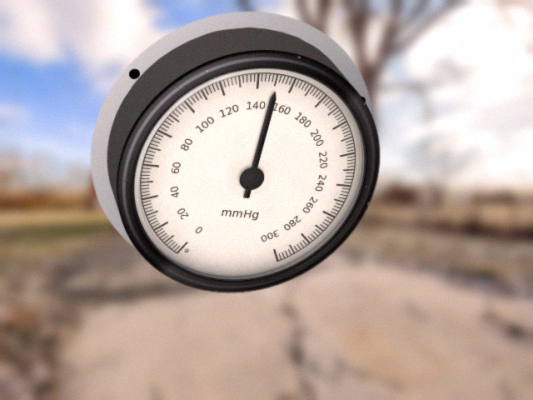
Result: 150mmHg
